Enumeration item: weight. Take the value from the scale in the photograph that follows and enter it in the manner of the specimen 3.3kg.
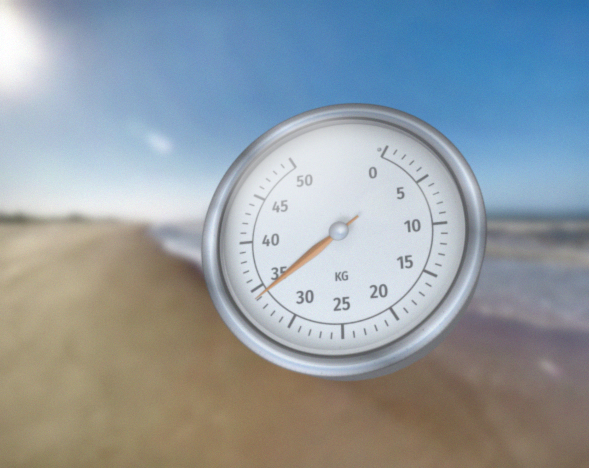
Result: 34kg
